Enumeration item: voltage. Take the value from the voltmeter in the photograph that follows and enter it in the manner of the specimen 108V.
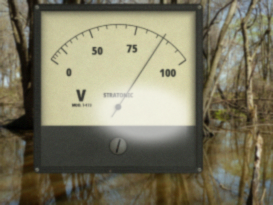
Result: 87.5V
